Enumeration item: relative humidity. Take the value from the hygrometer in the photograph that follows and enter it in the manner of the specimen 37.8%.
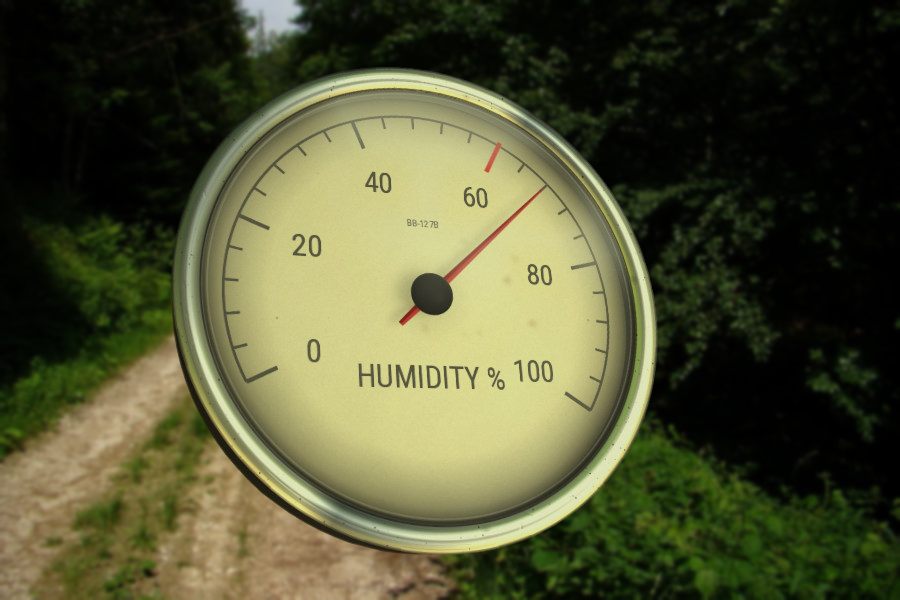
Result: 68%
